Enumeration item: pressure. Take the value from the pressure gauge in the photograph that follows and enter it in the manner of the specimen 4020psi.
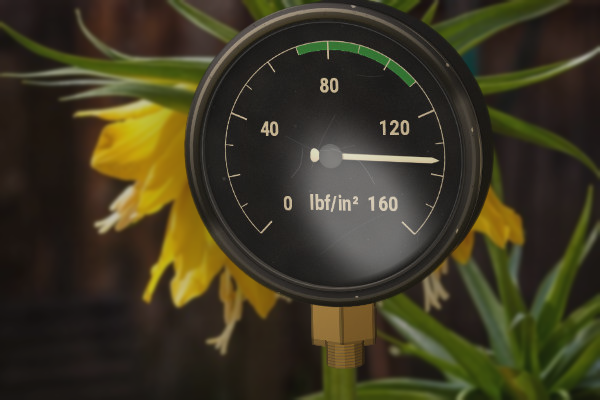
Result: 135psi
